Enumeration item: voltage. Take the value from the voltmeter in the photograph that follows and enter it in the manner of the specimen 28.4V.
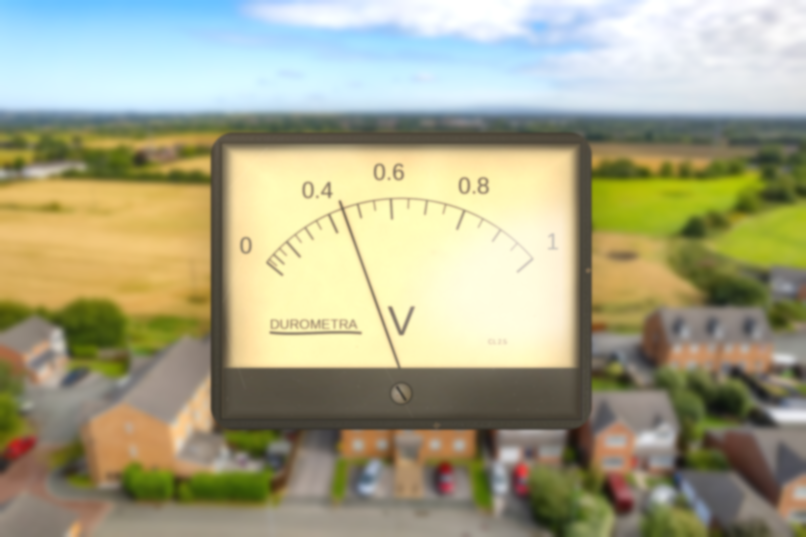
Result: 0.45V
